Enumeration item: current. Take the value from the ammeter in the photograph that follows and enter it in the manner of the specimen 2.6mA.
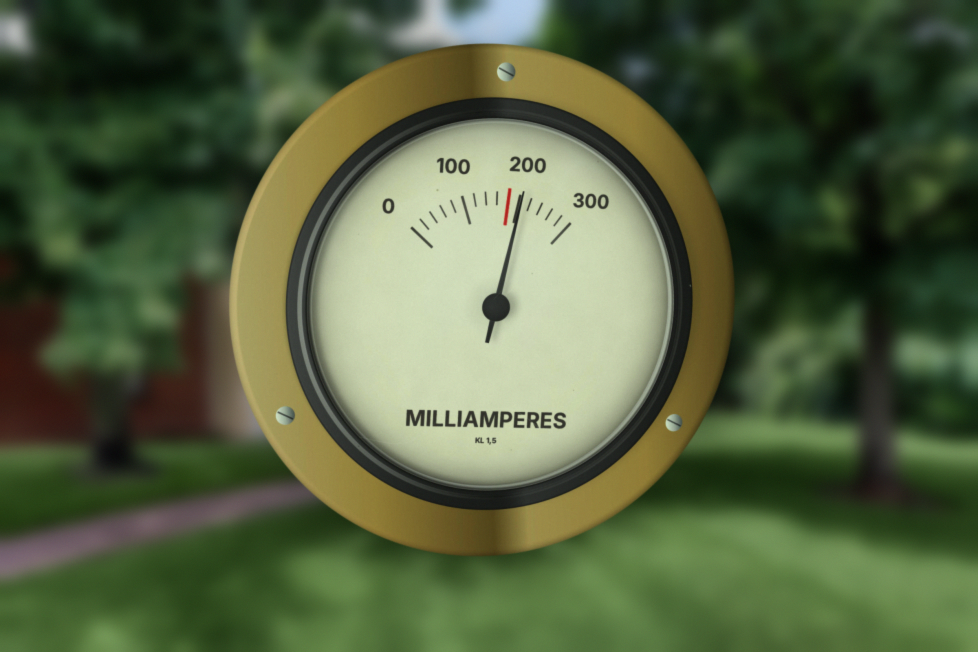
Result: 200mA
